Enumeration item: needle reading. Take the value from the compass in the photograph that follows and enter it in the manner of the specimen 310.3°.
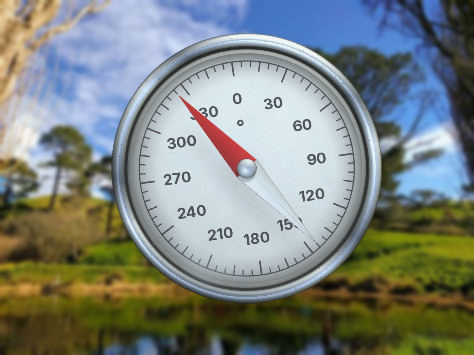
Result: 325°
